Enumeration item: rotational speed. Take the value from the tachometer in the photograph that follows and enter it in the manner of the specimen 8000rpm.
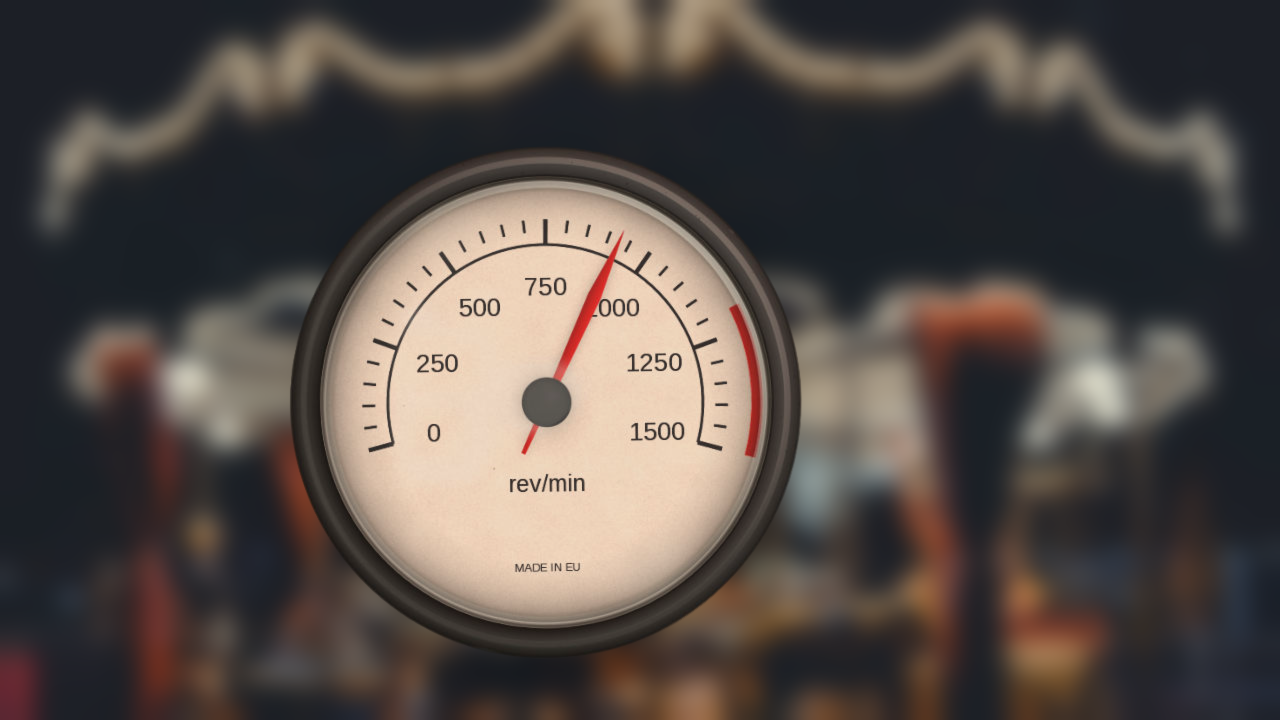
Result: 925rpm
